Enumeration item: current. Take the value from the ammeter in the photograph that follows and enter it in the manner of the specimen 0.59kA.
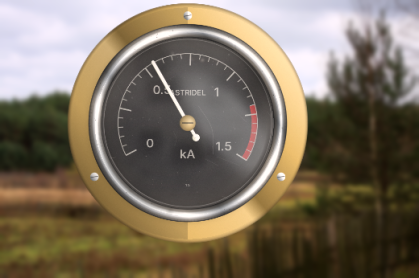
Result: 0.55kA
